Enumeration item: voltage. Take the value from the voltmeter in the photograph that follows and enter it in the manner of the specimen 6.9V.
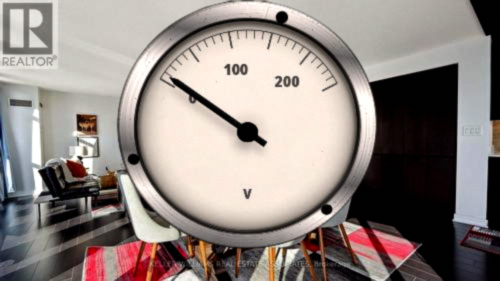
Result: 10V
